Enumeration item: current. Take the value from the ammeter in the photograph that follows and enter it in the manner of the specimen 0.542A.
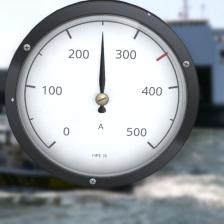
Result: 250A
